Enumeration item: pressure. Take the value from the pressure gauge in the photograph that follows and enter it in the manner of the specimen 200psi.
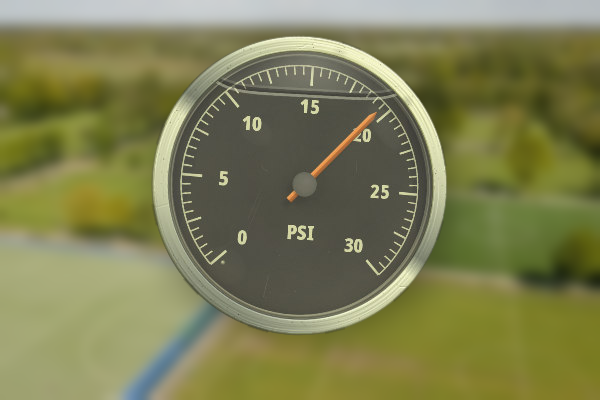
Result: 19.5psi
